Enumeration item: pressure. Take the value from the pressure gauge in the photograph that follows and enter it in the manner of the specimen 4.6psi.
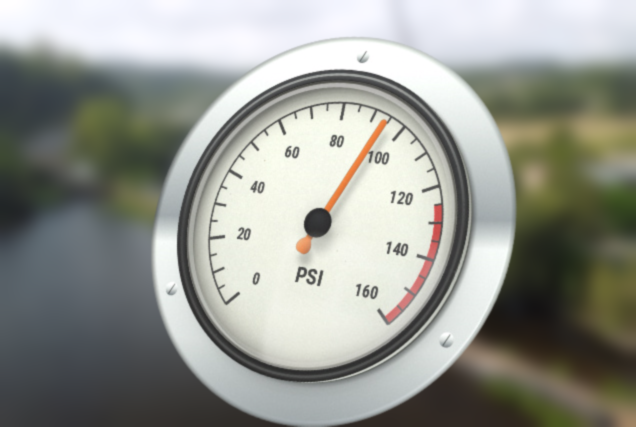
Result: 95psi
